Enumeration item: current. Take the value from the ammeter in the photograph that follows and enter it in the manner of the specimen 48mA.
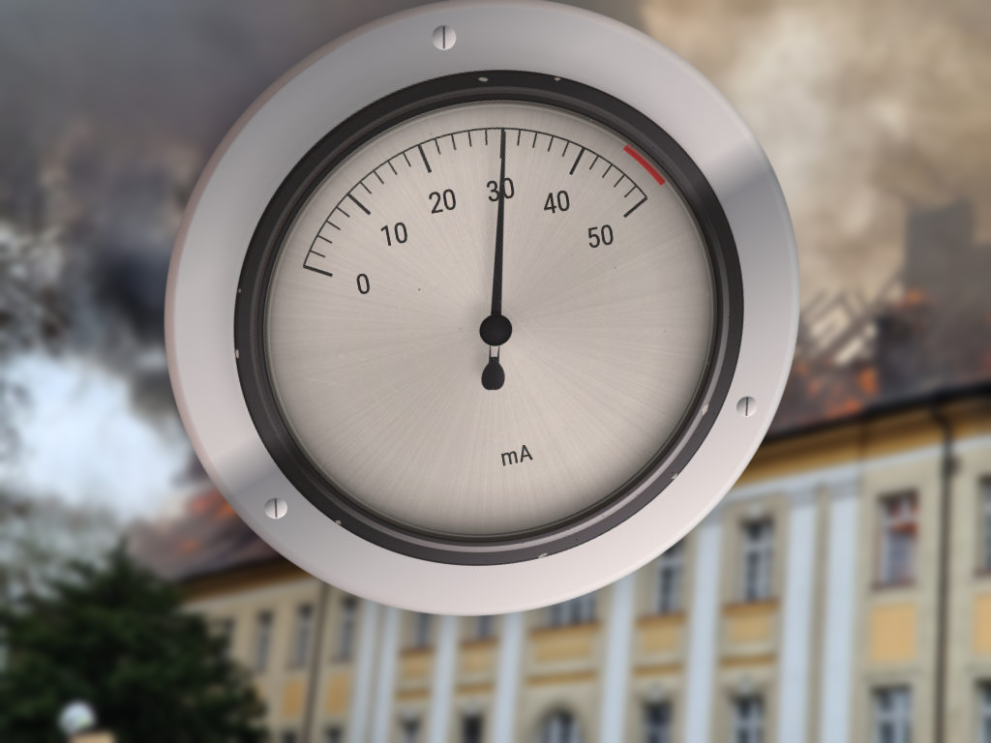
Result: 30mA
